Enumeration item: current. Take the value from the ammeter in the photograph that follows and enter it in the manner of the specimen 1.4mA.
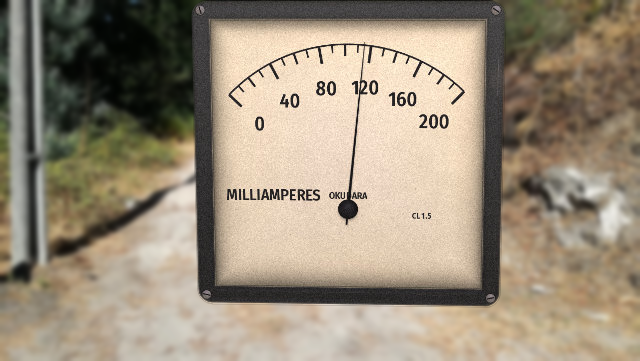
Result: 115mA
